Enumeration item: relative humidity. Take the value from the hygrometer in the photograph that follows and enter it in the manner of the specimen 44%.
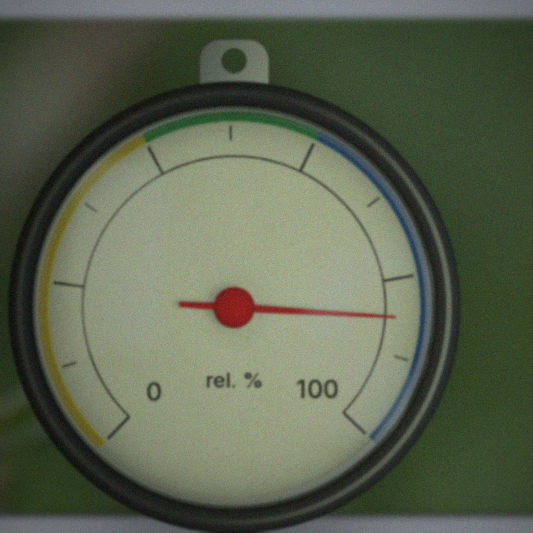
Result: 85%
